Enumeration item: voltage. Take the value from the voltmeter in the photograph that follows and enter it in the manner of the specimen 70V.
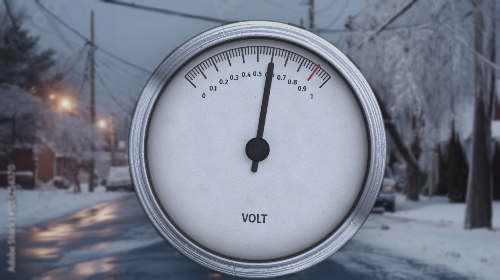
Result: 0.6V
